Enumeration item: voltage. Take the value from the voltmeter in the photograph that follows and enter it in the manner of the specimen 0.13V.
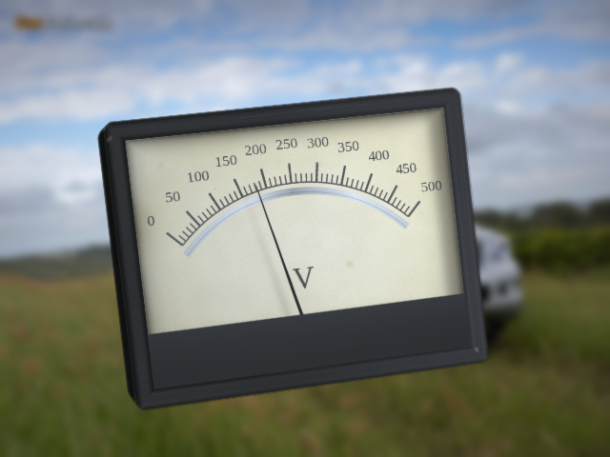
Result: 180V
